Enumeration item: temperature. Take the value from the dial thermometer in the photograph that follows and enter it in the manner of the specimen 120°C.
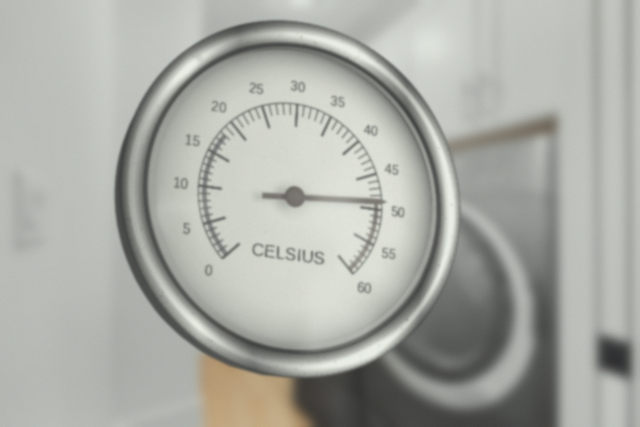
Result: 49°C
